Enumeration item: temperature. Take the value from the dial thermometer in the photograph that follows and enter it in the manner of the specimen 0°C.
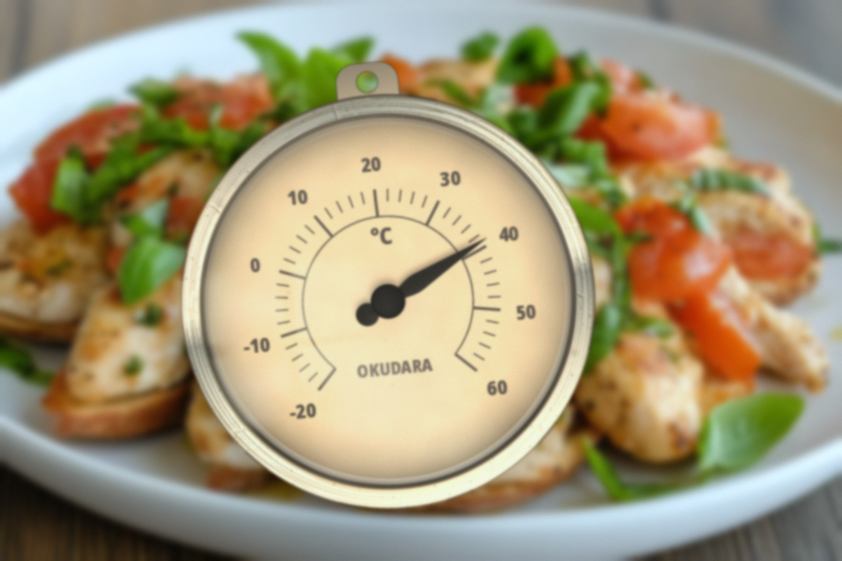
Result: 39°C
